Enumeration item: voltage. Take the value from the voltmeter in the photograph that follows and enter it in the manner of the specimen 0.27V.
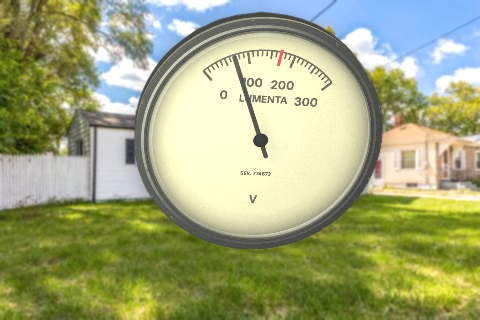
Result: 70V
